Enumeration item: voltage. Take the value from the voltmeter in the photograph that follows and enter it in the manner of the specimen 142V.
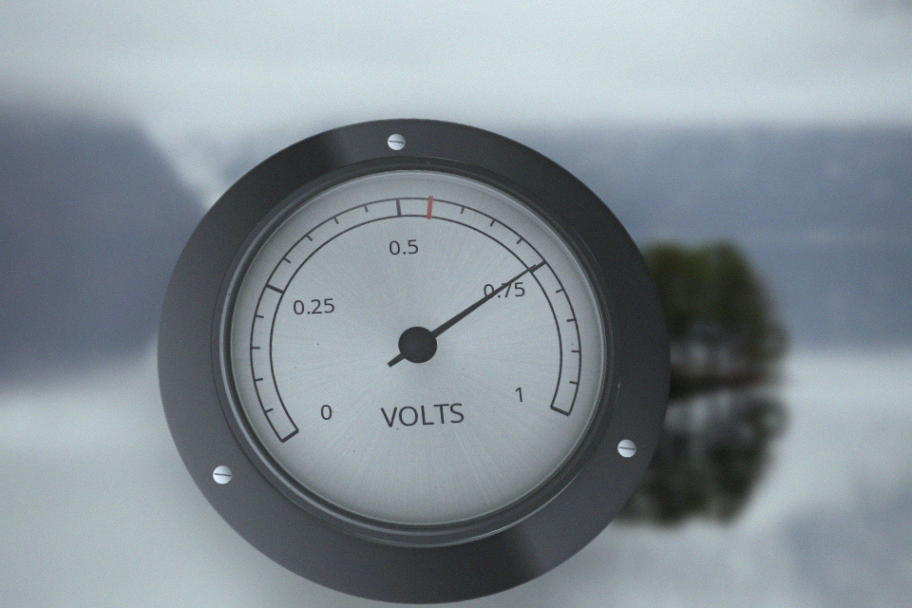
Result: 0.75V
